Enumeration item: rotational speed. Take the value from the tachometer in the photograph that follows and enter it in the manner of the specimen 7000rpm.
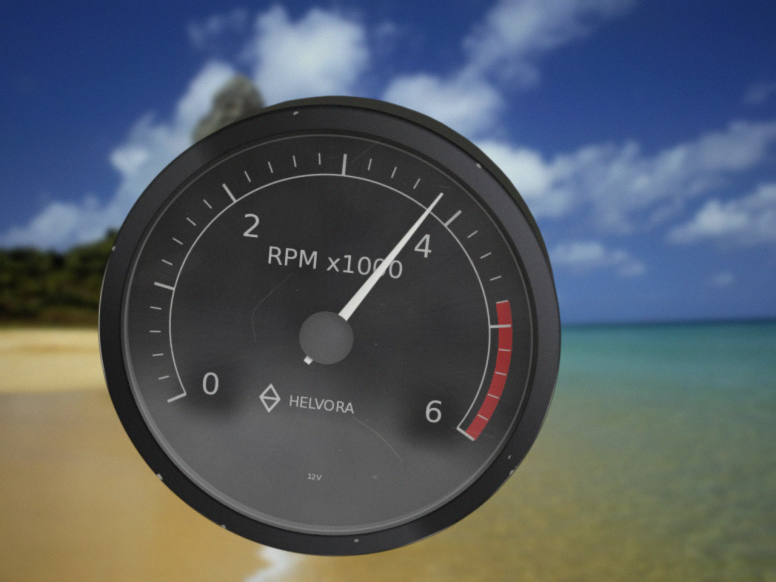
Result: 3800rpm
